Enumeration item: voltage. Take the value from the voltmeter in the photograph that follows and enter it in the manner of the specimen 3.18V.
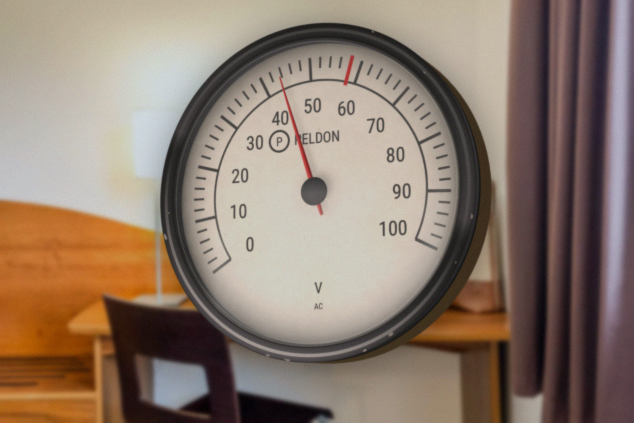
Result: 44V
